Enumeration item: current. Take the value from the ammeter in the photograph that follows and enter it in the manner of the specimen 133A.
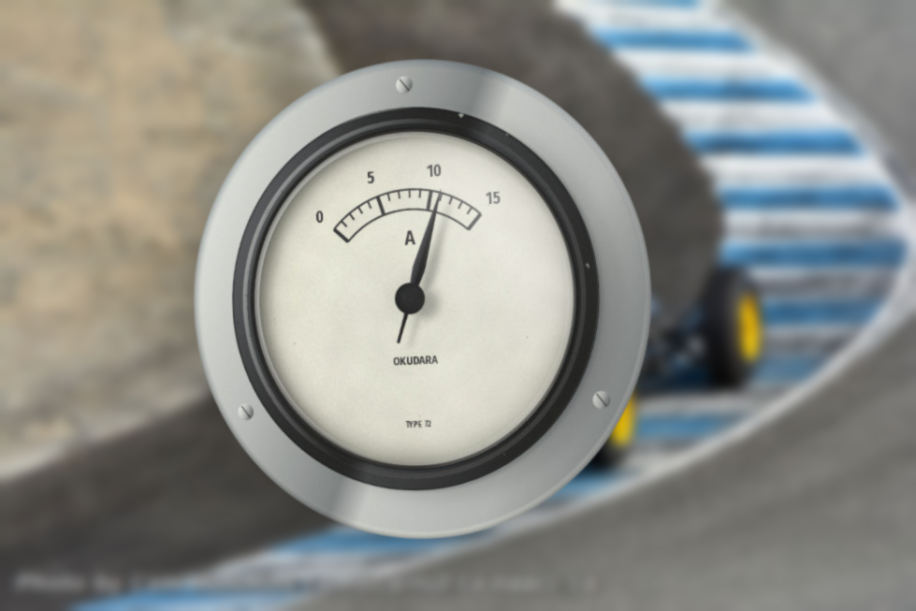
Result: 11A
